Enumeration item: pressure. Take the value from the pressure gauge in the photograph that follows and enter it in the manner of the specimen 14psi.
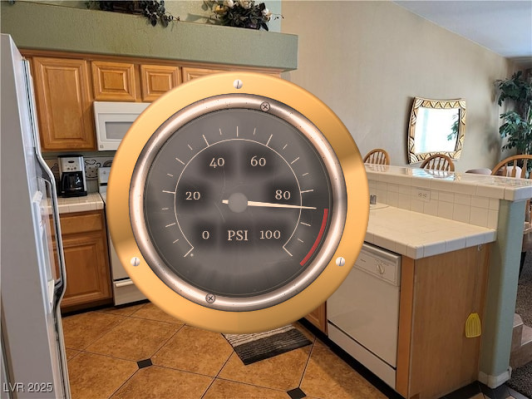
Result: 85psi
